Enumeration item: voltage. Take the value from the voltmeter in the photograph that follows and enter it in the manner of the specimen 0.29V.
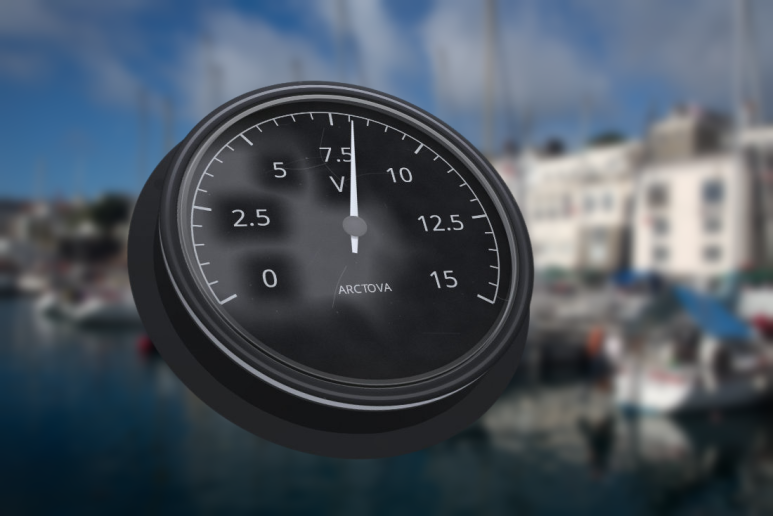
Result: 8V
